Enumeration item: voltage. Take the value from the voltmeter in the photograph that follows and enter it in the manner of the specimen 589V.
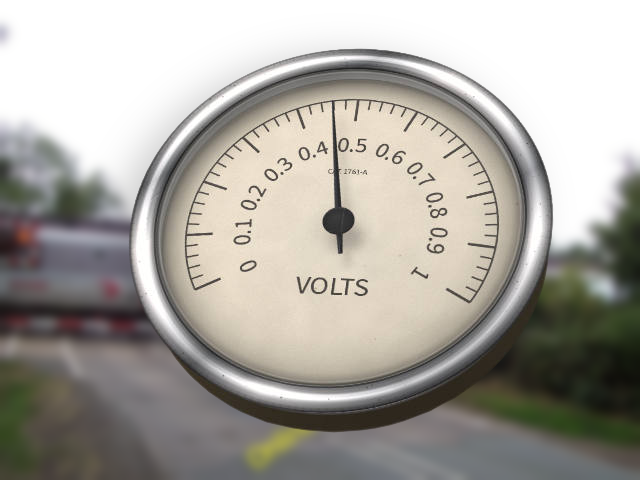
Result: 0.46V
